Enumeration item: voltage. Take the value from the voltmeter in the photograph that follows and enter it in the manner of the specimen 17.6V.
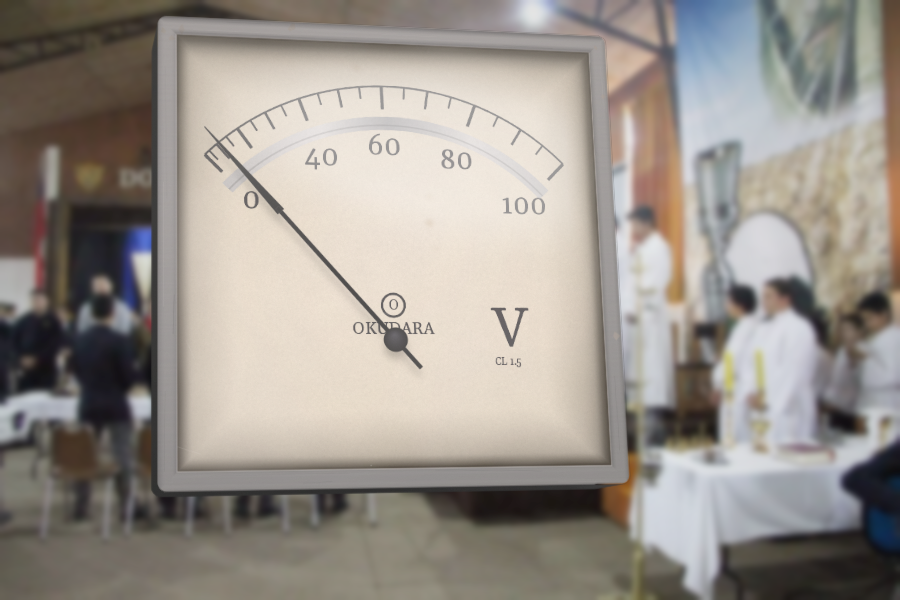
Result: 10V
